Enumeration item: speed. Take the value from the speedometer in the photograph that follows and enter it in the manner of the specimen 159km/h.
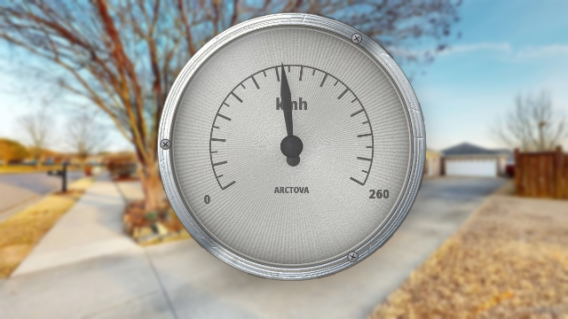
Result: 125km/h
